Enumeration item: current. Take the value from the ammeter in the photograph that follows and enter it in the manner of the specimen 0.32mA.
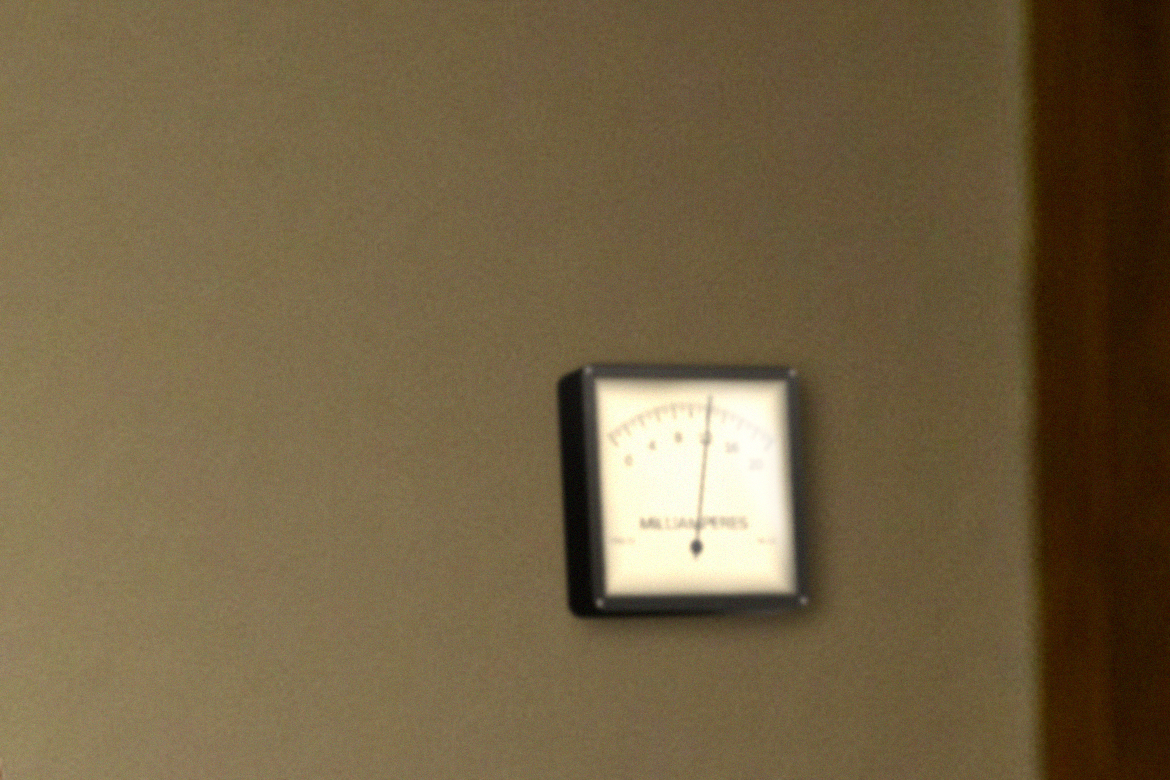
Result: 12mA
